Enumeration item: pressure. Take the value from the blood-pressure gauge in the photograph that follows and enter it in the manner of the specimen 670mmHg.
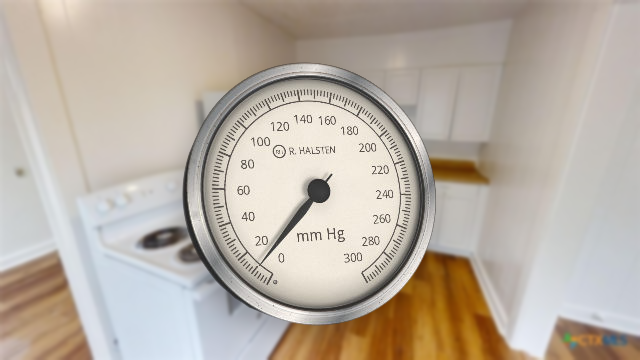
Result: 10mmHg
